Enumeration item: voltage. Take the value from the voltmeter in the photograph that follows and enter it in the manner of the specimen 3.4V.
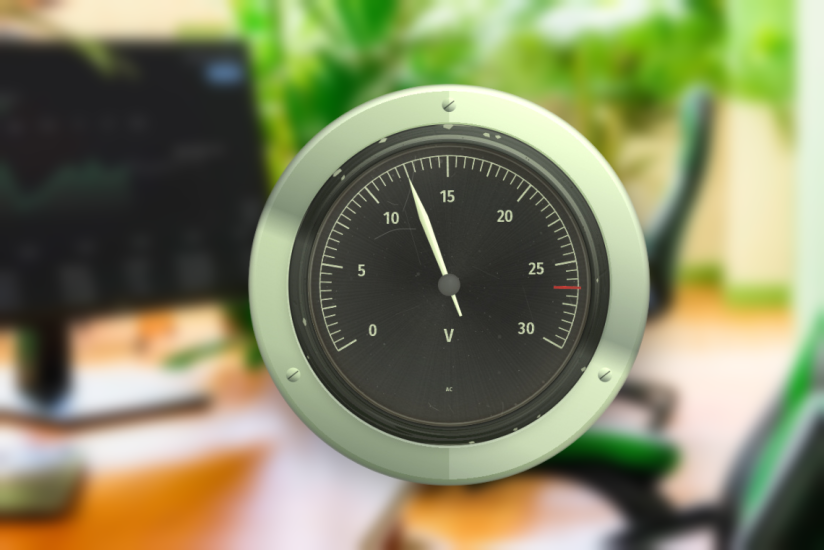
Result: 12.5V
